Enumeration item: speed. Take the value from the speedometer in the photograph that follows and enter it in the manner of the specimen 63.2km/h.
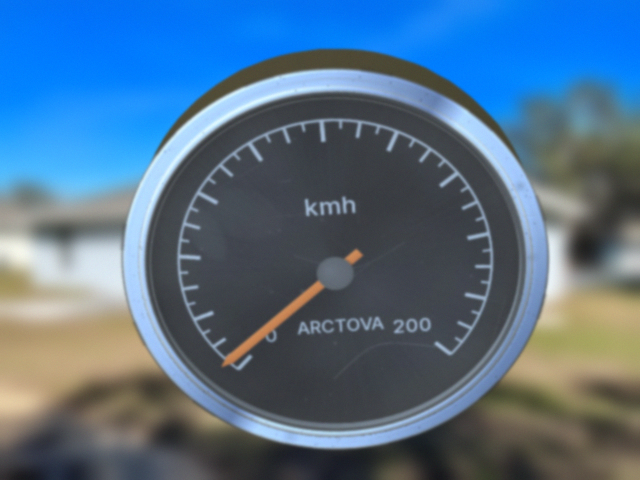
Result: 5km/h
